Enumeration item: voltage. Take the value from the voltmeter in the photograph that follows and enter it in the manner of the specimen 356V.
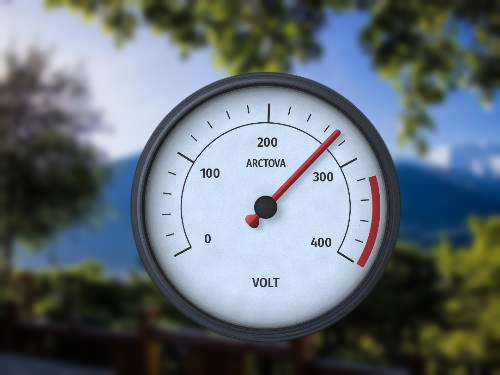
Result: 270V
